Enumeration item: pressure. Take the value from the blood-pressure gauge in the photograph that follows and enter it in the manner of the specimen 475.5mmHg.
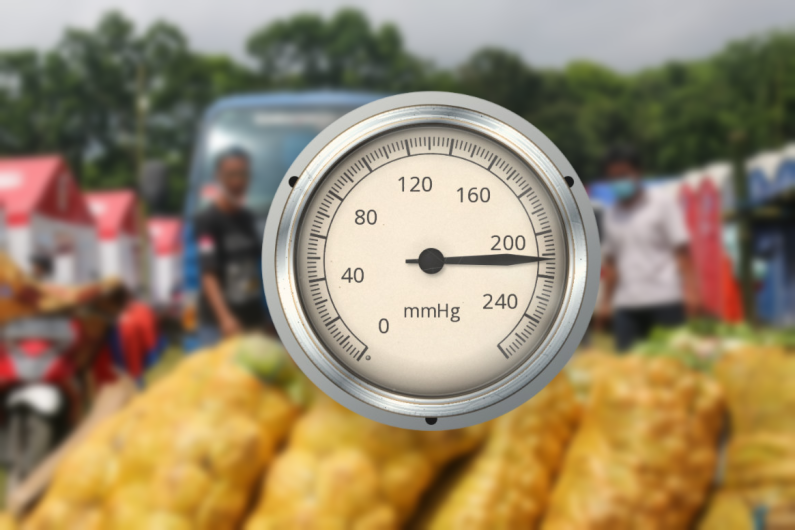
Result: 212mmHg
